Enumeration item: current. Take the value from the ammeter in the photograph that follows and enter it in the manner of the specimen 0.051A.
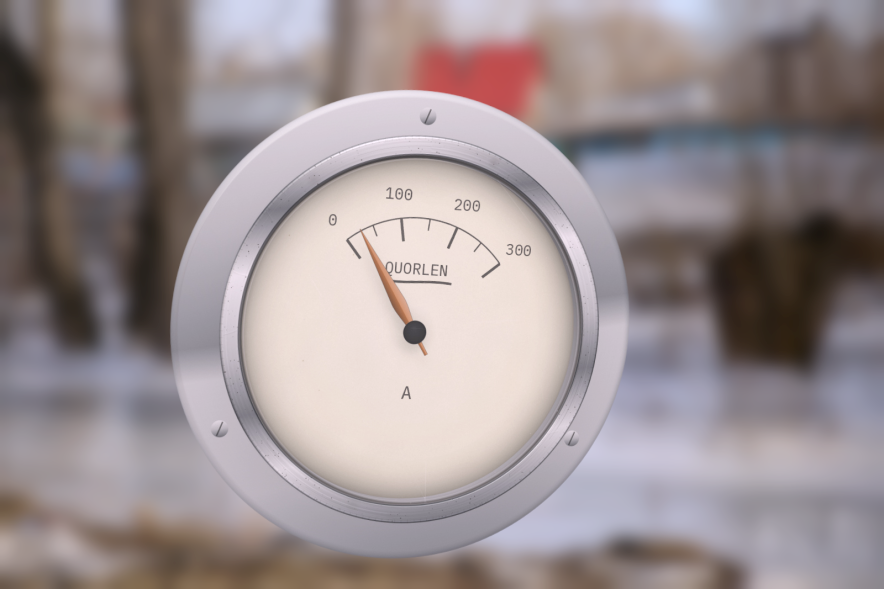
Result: 25A
